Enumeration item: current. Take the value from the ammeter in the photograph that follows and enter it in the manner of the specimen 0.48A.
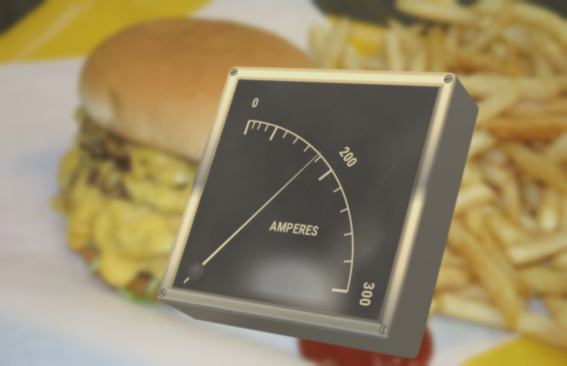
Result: 180A
